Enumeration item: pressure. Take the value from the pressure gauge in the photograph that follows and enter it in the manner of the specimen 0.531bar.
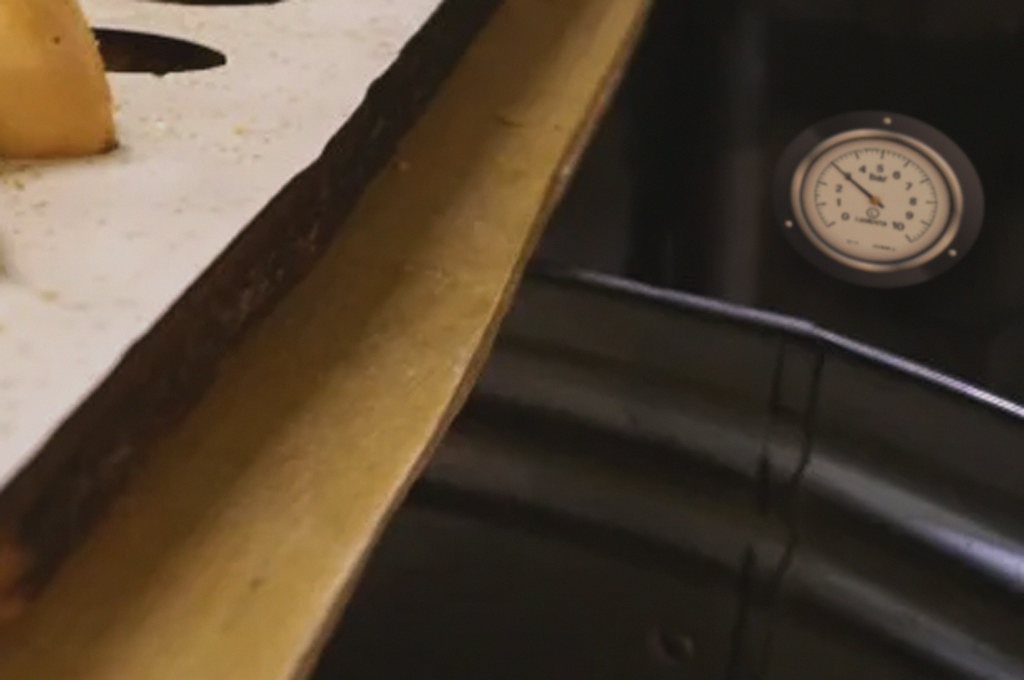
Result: 3bar
